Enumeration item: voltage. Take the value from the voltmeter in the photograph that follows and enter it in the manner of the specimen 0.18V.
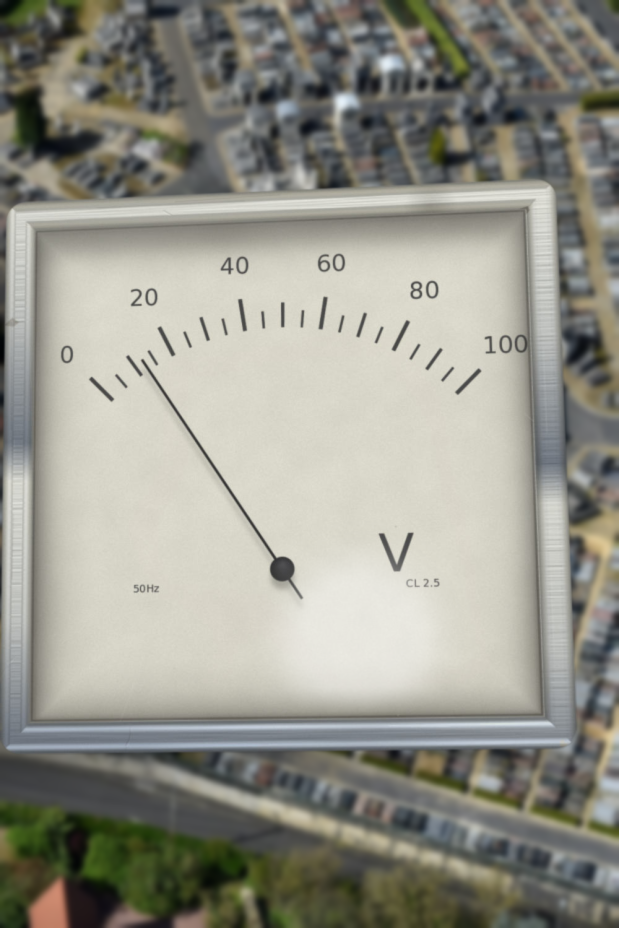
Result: 12.5V
